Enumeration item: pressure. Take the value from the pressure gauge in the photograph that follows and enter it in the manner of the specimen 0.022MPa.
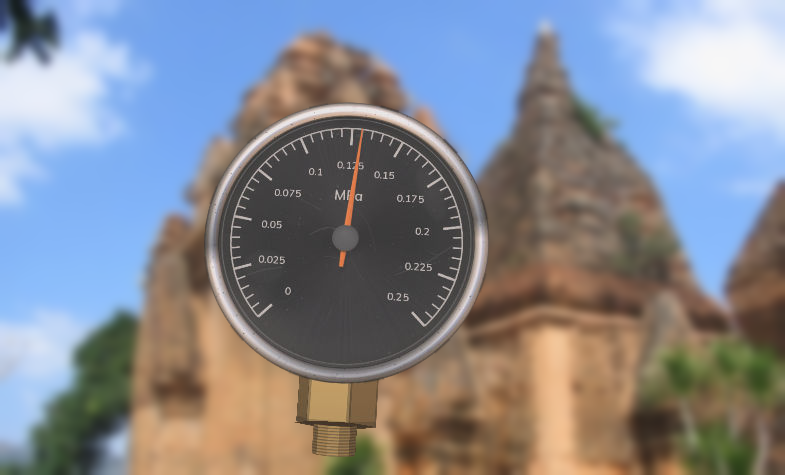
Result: 0.13MPa
